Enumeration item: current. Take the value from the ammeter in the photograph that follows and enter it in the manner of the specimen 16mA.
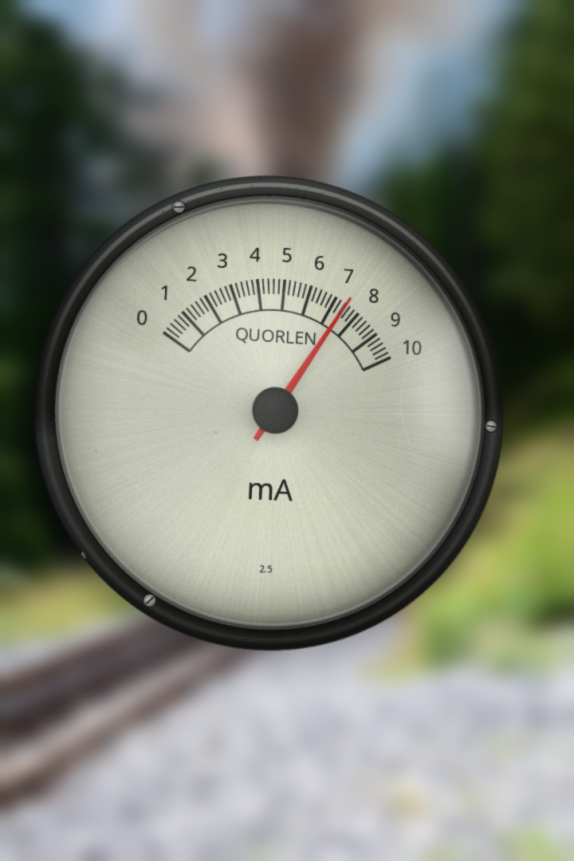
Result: 7.4mA
